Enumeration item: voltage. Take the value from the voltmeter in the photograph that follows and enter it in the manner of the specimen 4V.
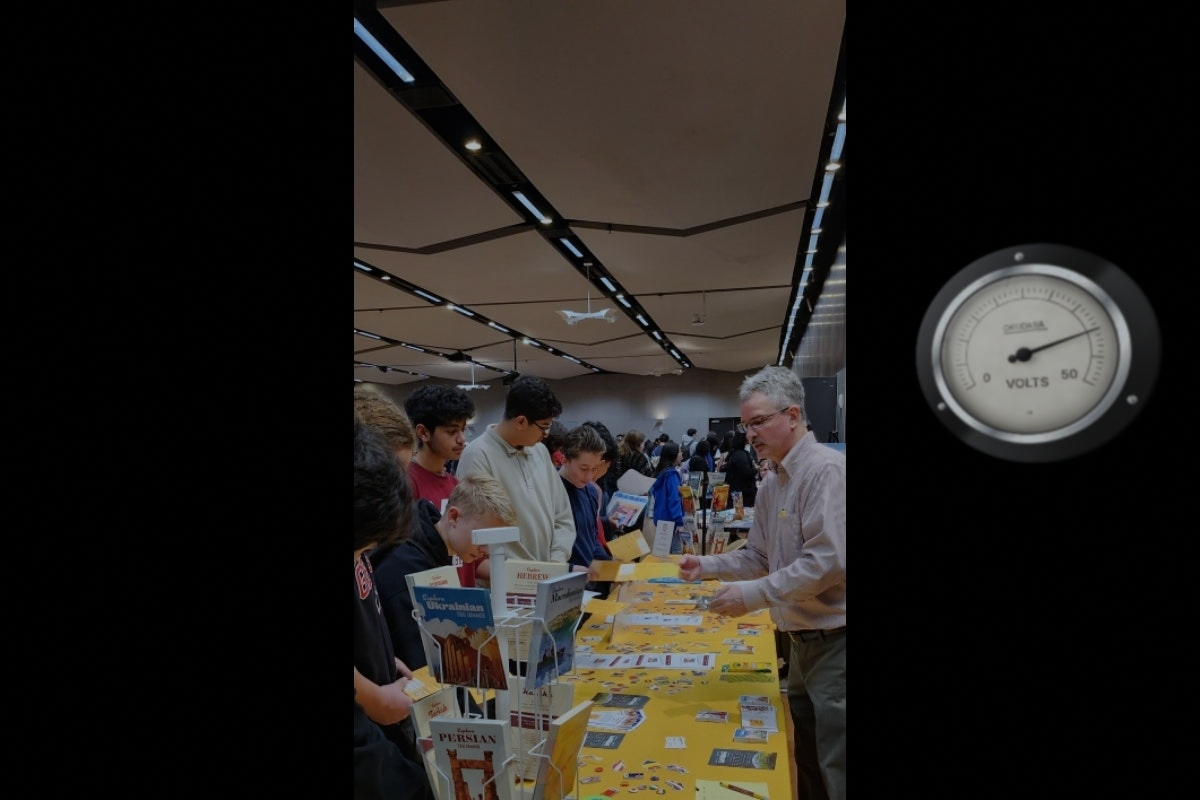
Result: 40V
